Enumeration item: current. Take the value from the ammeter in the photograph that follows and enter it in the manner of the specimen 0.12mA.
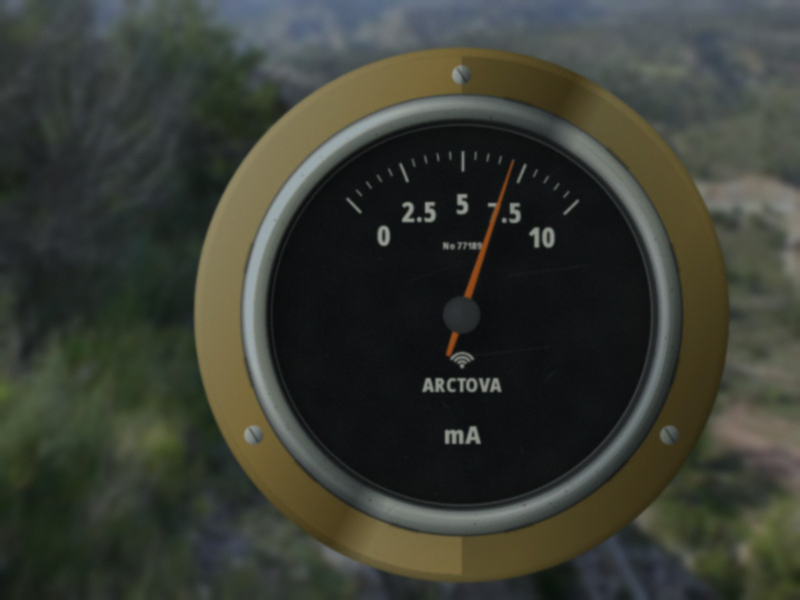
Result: 7mA
